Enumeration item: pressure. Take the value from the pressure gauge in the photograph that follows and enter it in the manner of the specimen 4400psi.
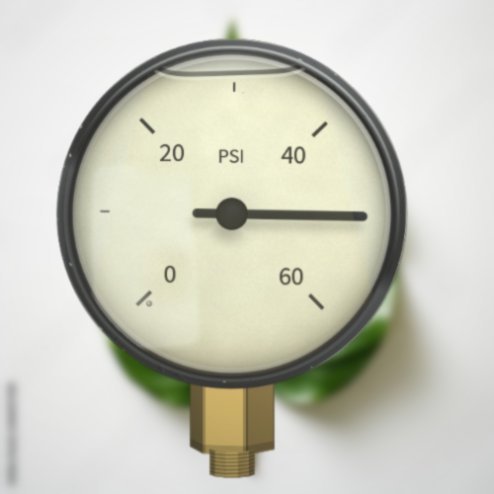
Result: 50psi
